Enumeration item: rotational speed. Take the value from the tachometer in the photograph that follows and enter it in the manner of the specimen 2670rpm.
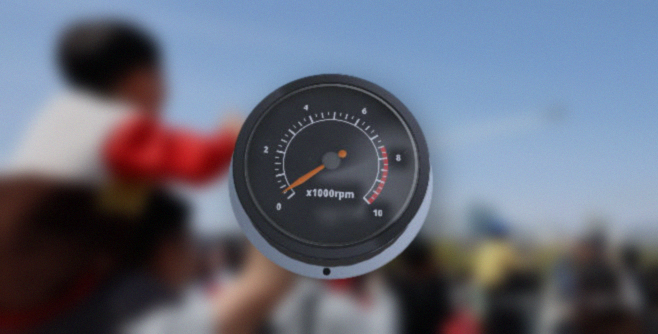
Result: 250rpm
